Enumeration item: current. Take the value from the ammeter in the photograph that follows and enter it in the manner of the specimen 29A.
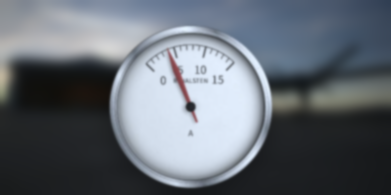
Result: 4A
